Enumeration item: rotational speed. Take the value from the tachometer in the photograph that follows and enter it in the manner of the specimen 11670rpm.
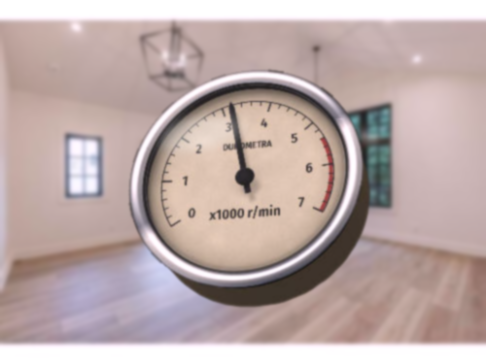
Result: 3200rpm
